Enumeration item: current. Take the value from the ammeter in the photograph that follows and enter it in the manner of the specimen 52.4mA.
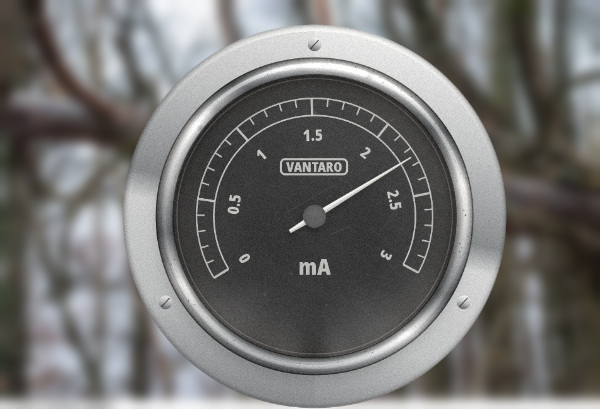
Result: 2.25mA
